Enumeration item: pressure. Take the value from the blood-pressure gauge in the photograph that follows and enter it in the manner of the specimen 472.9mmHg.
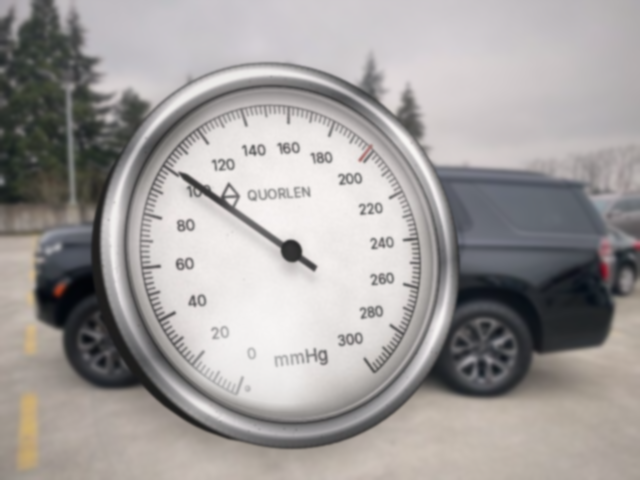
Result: 100mmHg
